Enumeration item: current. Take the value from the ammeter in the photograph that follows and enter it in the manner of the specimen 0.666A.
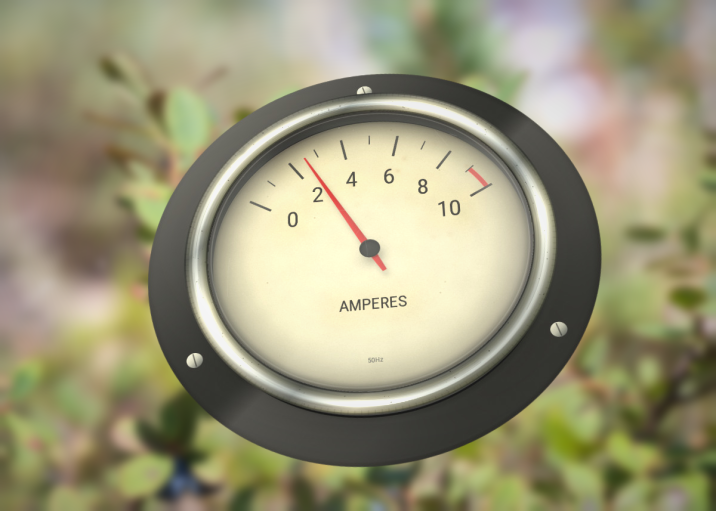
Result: 2.5A
